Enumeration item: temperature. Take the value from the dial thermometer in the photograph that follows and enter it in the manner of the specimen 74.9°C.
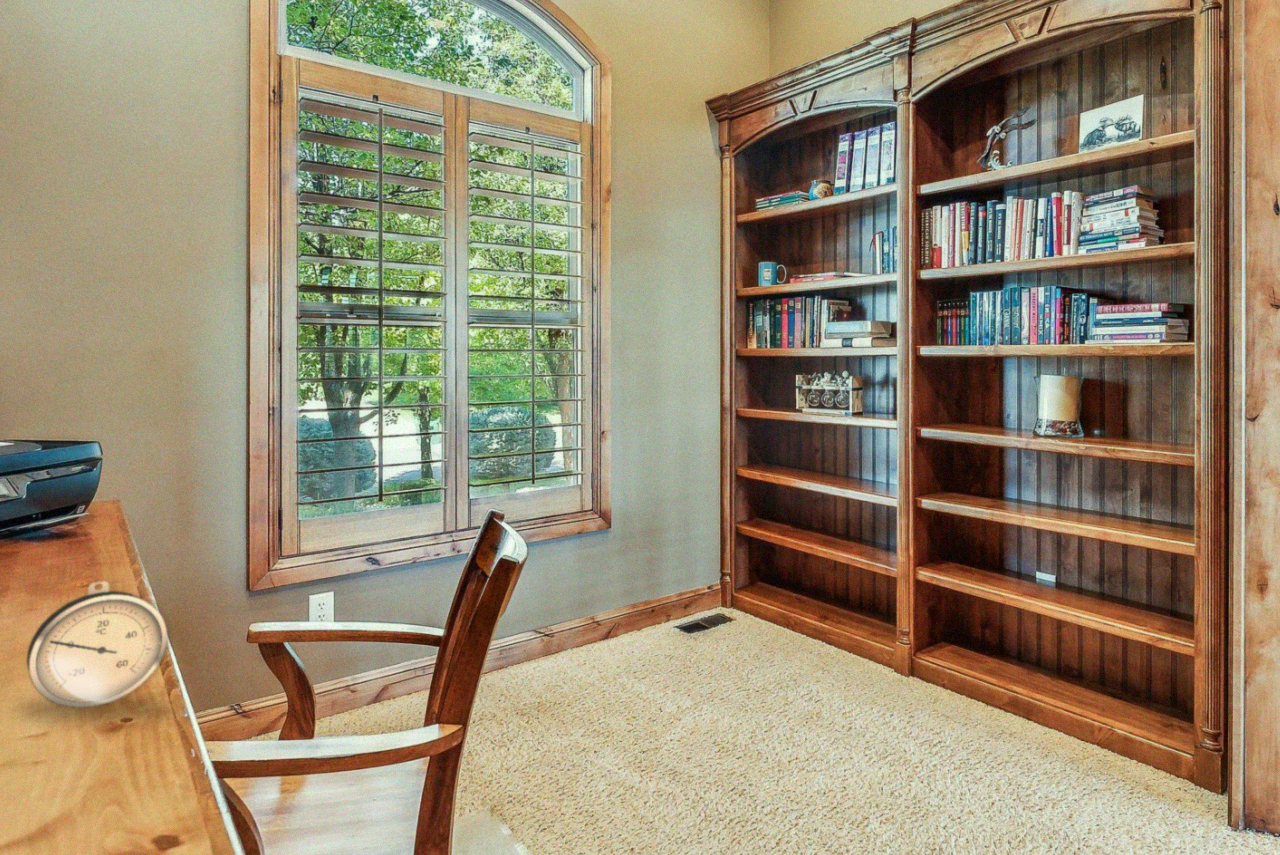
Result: 0°C
